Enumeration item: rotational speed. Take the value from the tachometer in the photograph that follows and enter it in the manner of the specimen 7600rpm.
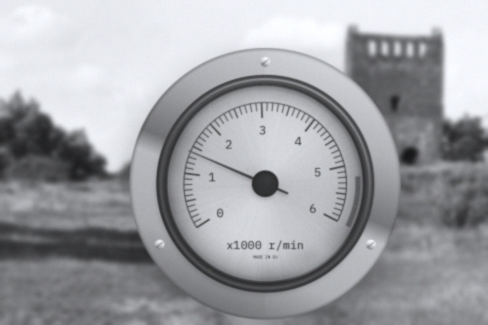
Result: 1400rpm
